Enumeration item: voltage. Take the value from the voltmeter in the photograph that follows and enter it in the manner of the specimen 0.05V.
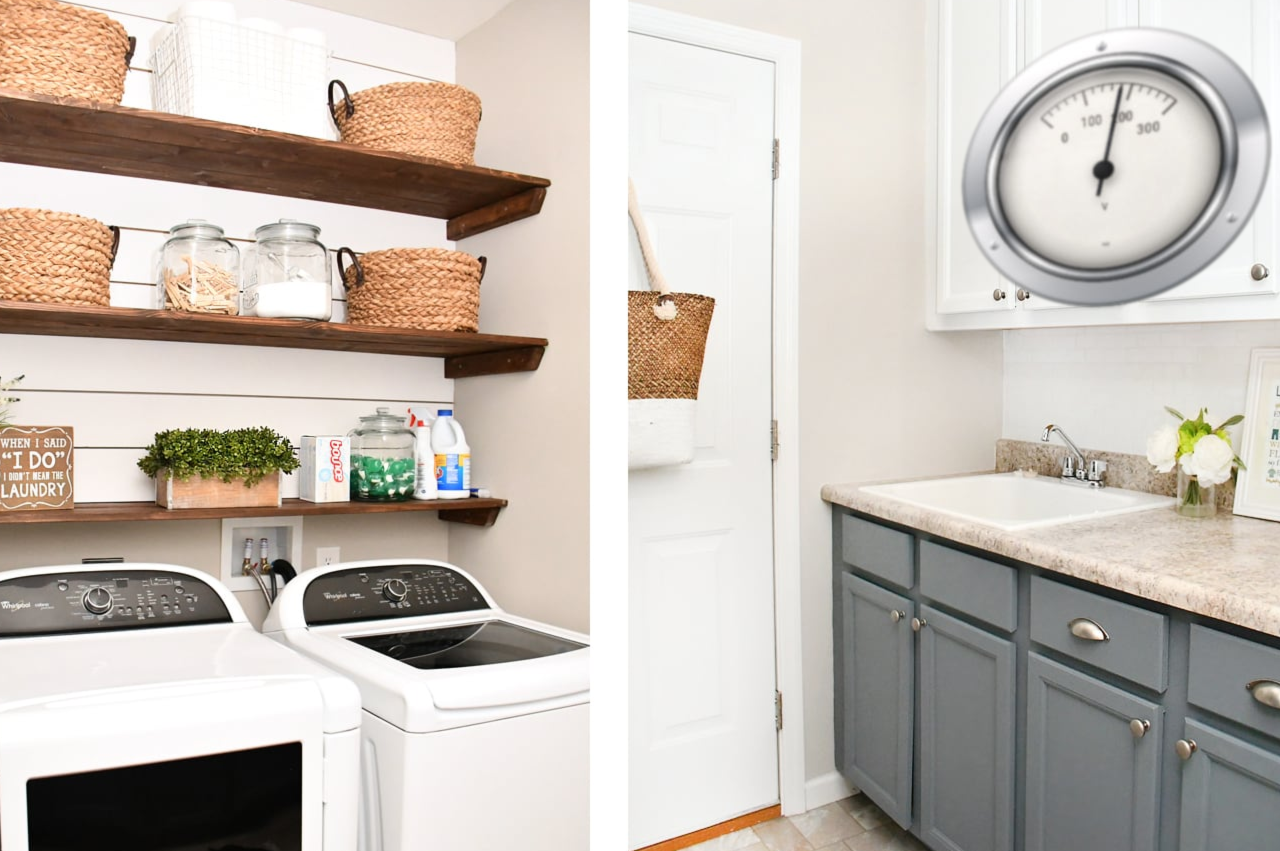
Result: 180V
